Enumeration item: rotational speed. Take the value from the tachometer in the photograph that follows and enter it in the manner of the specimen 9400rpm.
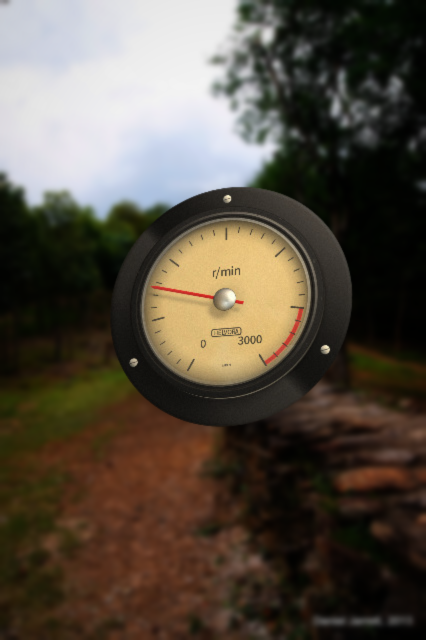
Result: 750rpm
